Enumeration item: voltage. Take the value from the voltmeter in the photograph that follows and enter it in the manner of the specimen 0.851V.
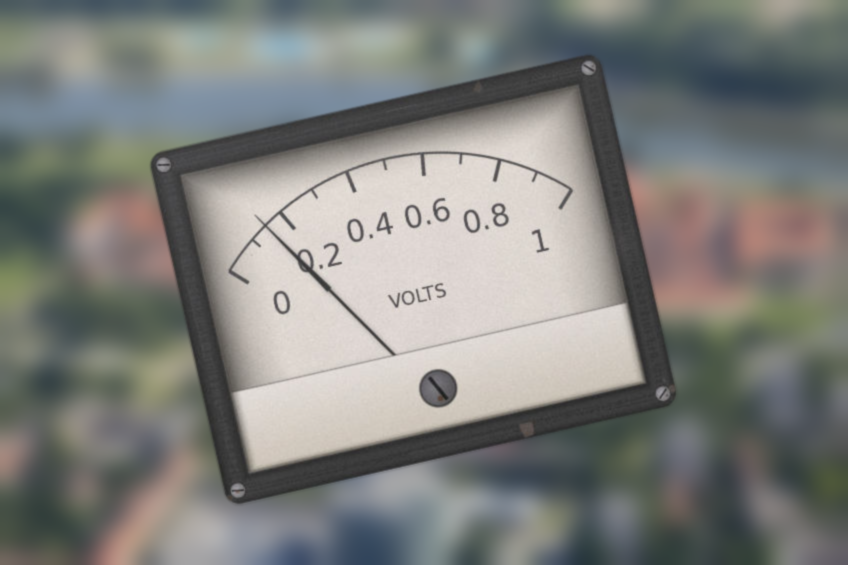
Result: 0.15V
